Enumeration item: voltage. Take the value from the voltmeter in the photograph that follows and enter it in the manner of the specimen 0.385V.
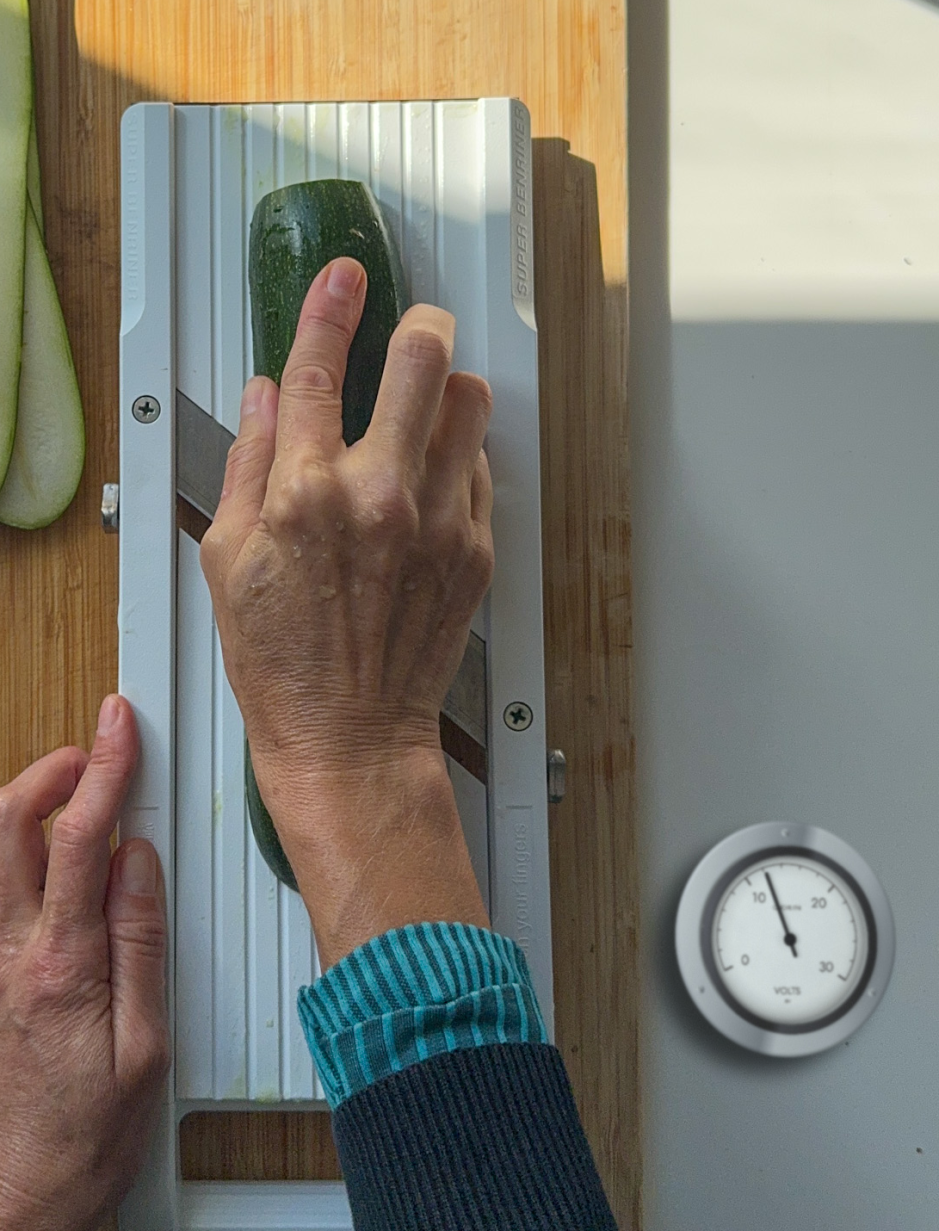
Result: 12V
